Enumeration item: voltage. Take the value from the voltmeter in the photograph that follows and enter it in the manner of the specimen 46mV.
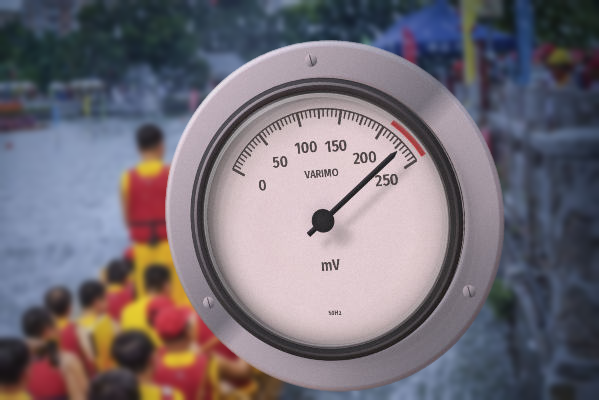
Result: 230mV
